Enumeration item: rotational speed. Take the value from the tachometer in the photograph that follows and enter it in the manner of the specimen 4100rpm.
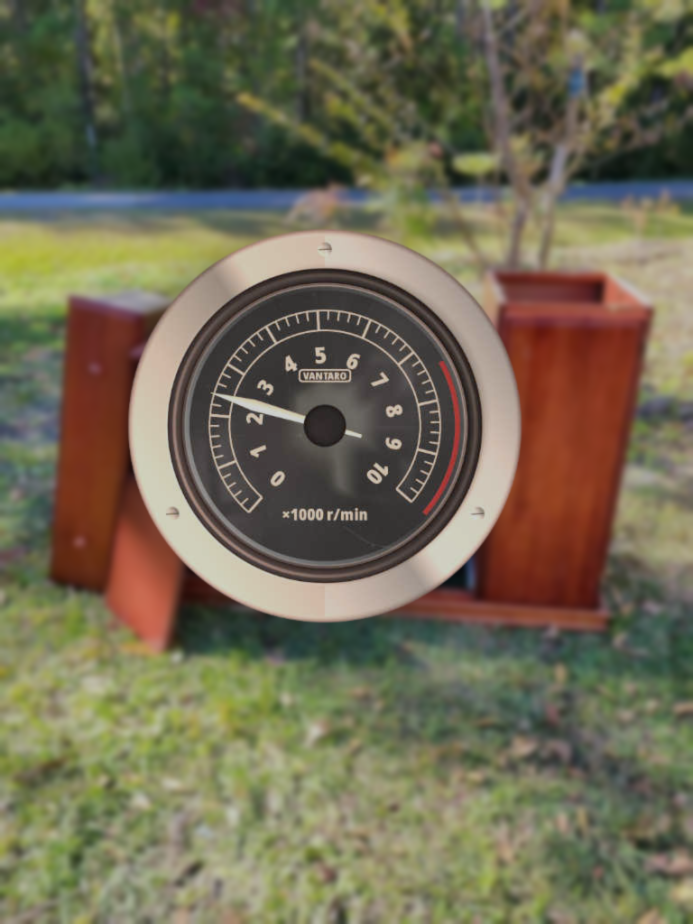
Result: 2400rpm
